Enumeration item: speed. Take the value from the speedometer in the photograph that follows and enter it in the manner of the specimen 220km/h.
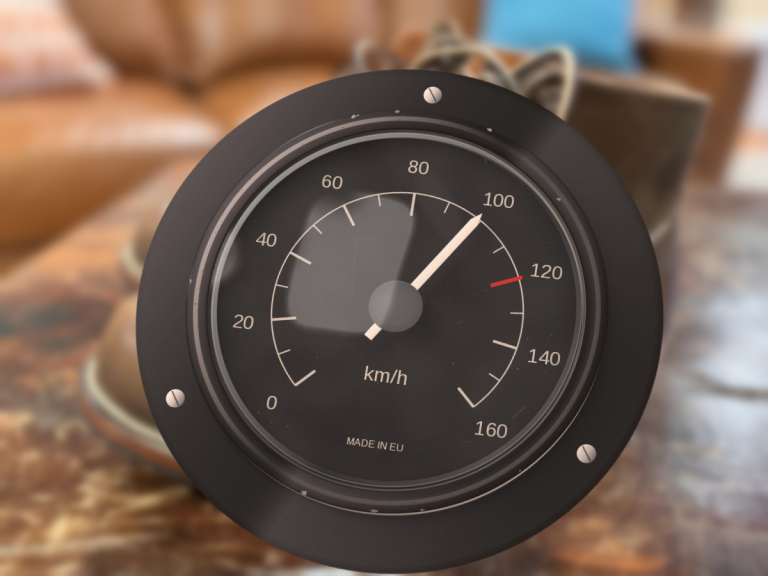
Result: 100km/h
